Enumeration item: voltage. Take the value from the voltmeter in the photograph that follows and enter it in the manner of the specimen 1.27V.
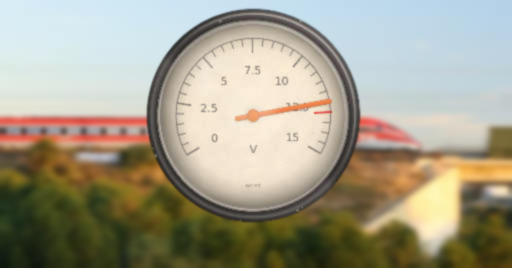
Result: 12.5V
